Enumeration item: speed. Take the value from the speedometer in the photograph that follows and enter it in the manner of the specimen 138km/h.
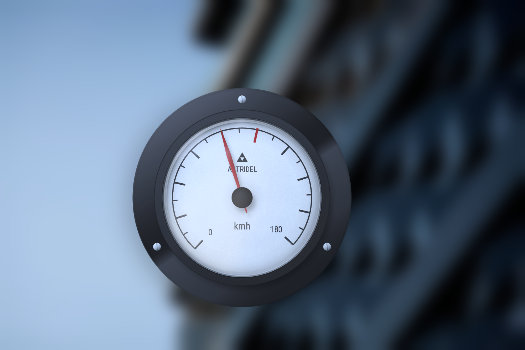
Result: 80km/h
